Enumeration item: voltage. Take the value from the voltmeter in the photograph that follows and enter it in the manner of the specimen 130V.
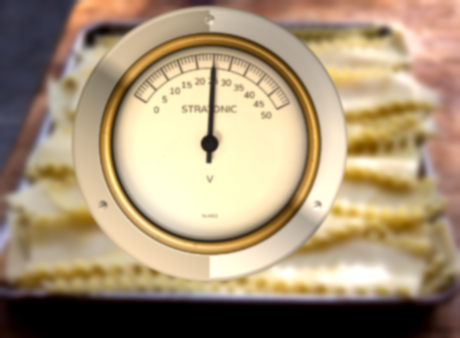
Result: 25V
